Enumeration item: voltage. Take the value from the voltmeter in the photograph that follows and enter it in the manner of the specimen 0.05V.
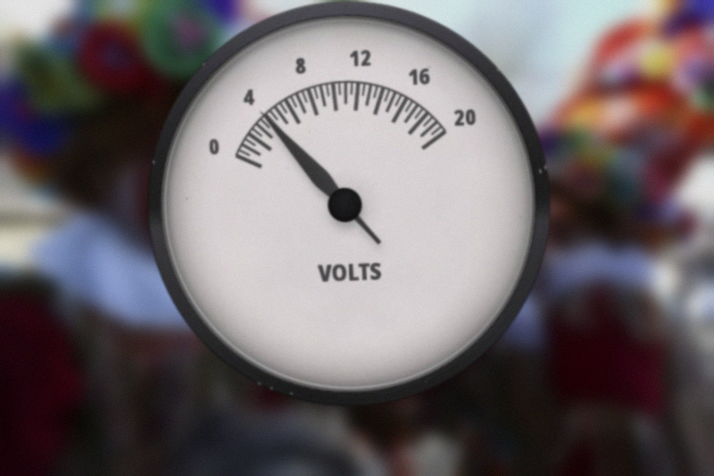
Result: 4V
